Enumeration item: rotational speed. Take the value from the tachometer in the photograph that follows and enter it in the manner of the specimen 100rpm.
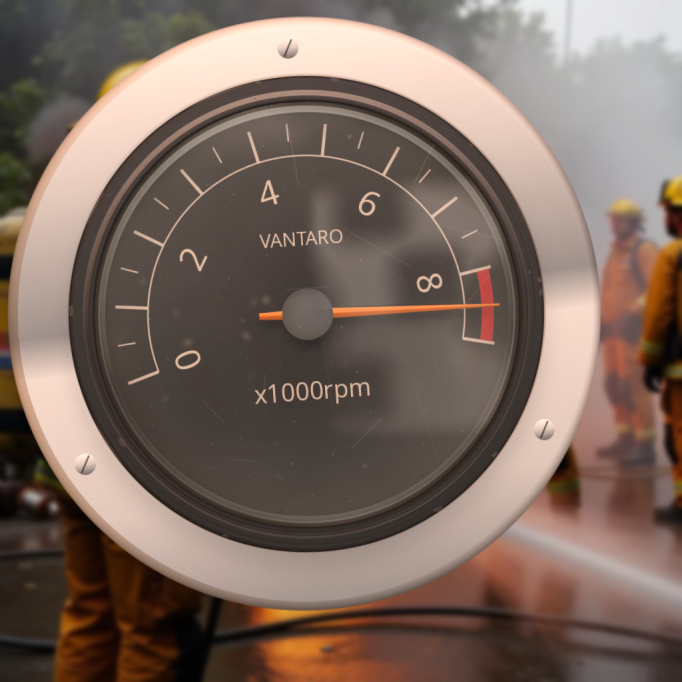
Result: 8500rpm
